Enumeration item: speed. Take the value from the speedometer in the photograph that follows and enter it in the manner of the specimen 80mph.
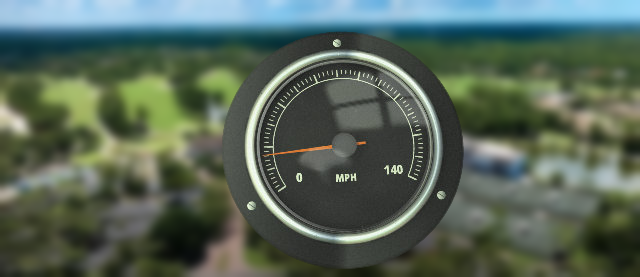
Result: 16mph
